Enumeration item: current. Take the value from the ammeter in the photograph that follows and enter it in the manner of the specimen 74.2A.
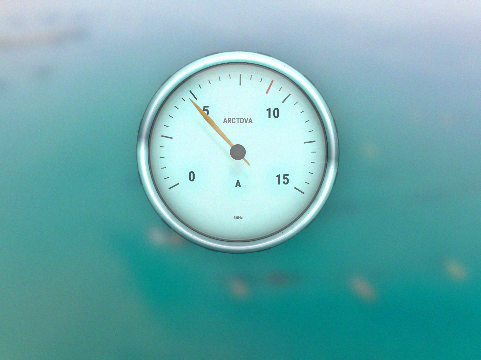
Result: 4.75A
